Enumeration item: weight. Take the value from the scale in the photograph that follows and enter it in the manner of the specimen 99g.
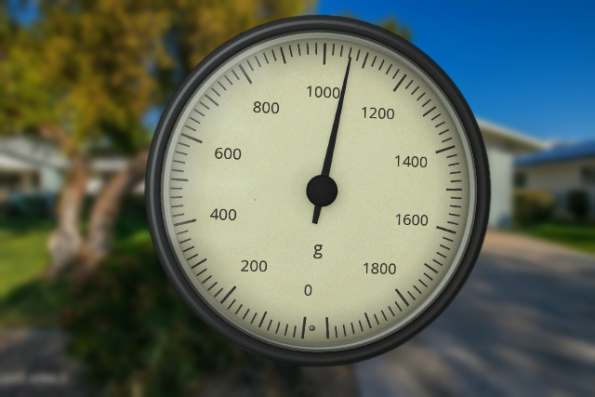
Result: 1060g
